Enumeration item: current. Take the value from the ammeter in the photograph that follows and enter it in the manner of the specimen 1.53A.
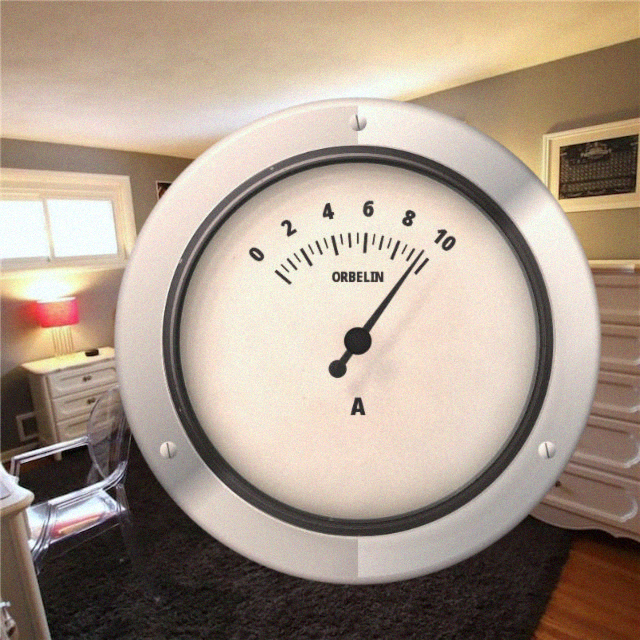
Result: 9.5A
